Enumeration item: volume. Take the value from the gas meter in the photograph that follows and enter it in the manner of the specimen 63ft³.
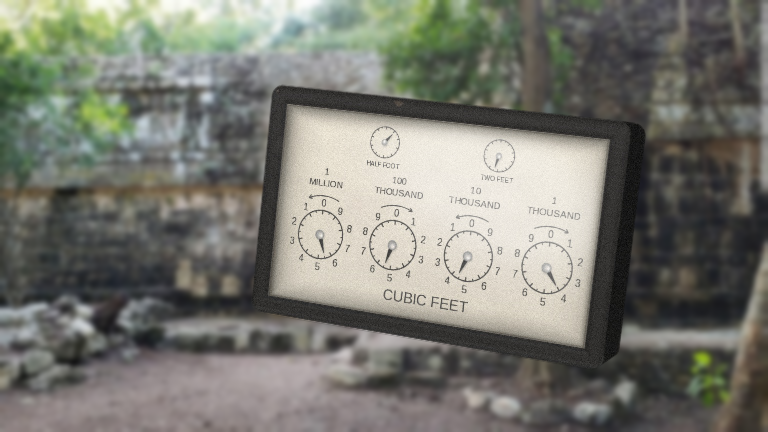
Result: 554400ft³
